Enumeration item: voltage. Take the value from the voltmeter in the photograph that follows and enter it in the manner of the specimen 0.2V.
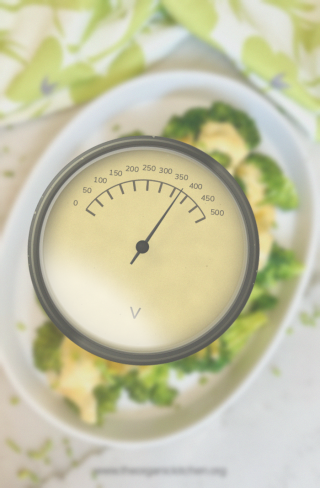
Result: 375V
